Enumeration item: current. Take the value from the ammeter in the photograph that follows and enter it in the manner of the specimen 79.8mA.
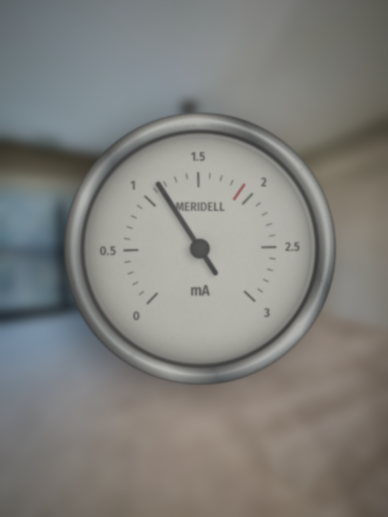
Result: 1.15mA
